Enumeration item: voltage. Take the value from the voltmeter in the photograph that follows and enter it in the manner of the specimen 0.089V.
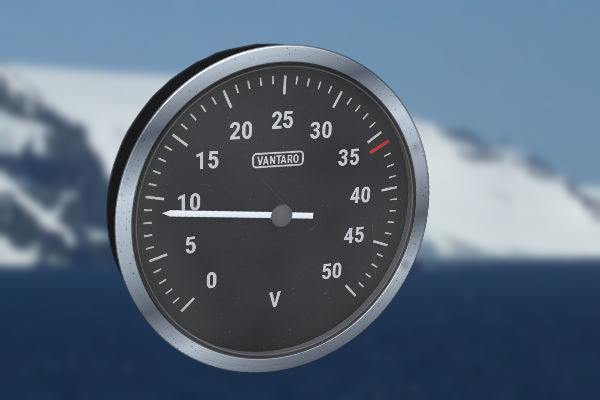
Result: 9V
